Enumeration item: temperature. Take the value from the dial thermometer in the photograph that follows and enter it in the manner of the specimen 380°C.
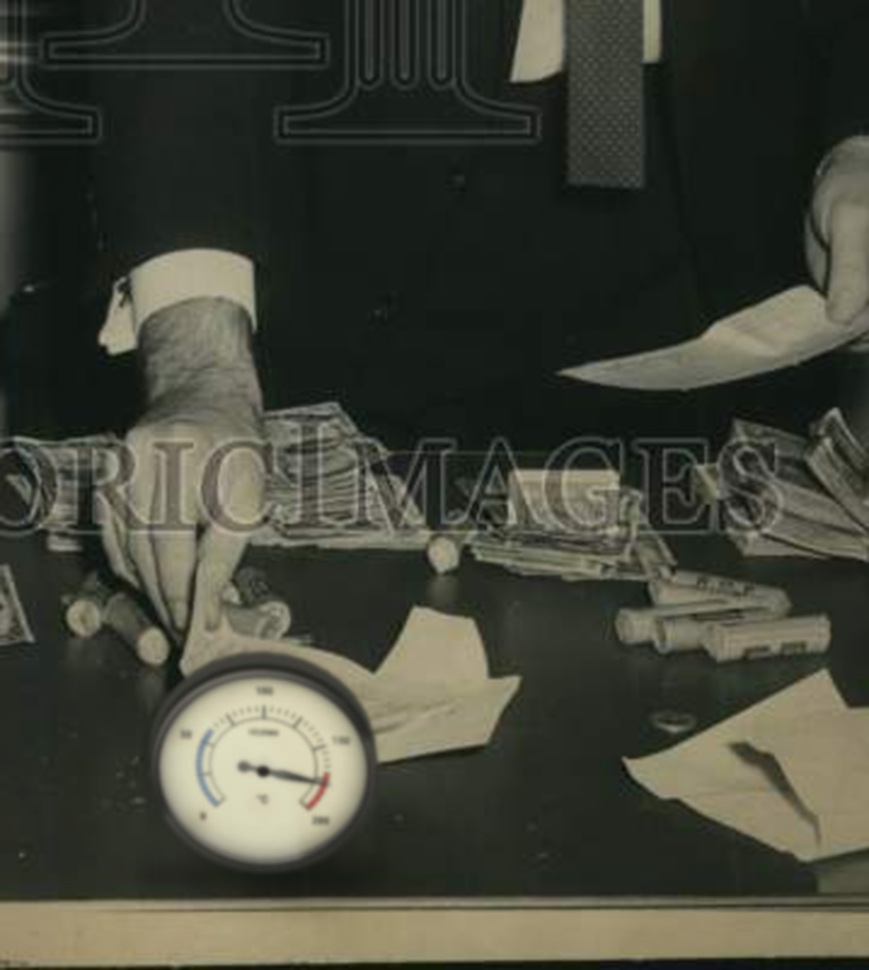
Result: 175°C
